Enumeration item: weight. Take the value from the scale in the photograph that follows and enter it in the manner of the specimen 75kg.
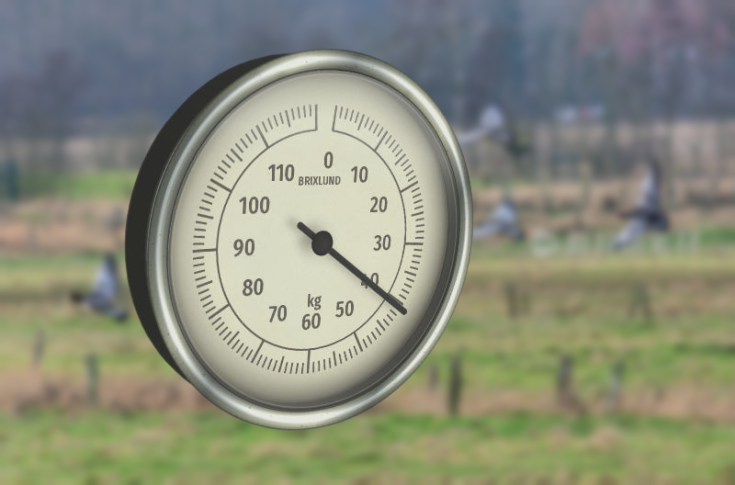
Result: 41kg
